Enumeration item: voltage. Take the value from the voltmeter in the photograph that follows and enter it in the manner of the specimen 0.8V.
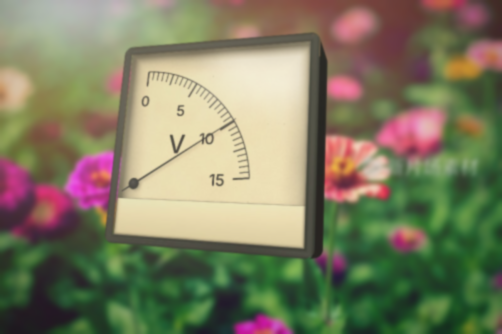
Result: 10V
